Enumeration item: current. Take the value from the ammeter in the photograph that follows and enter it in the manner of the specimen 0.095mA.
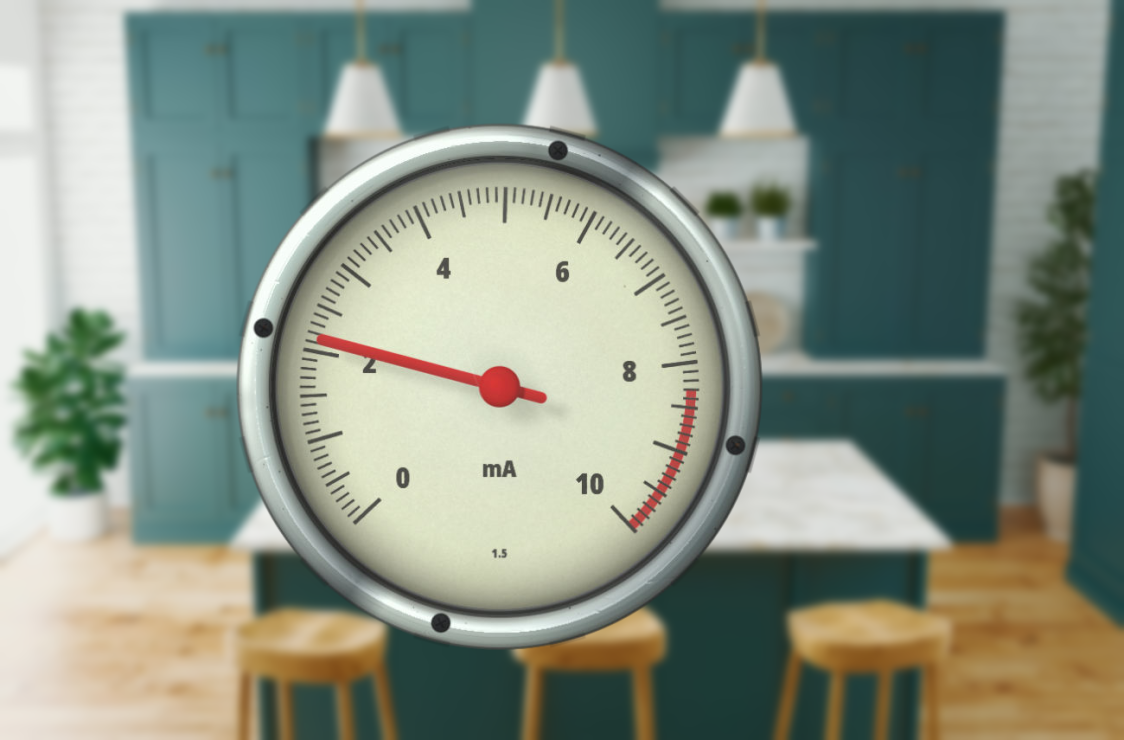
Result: 2.15mA
